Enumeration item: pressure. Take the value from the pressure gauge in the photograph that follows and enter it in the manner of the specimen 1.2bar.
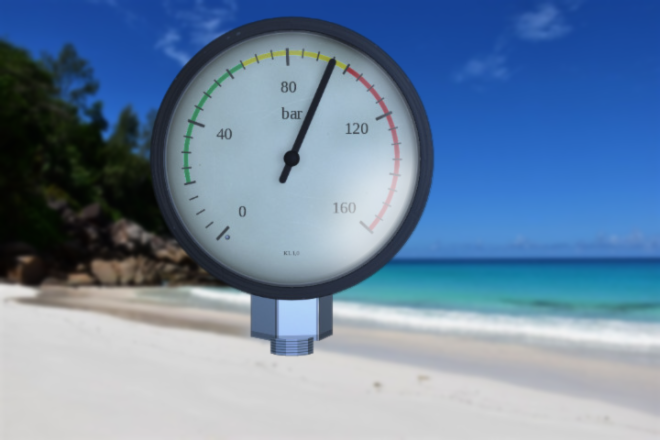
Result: 95bar
